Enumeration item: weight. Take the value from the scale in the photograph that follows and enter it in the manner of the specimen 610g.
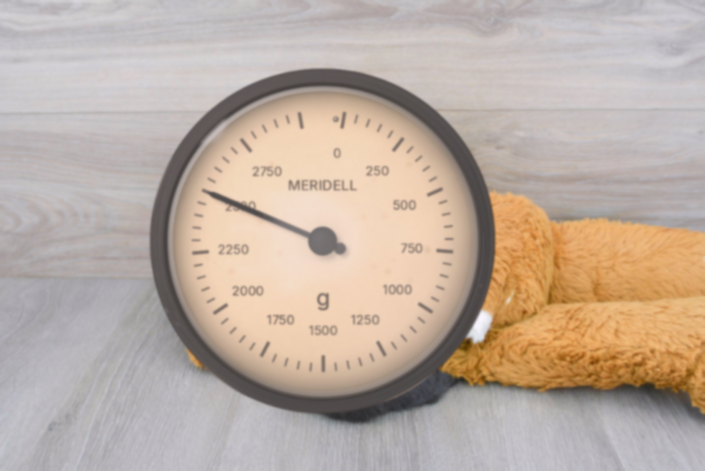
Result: 2500g
